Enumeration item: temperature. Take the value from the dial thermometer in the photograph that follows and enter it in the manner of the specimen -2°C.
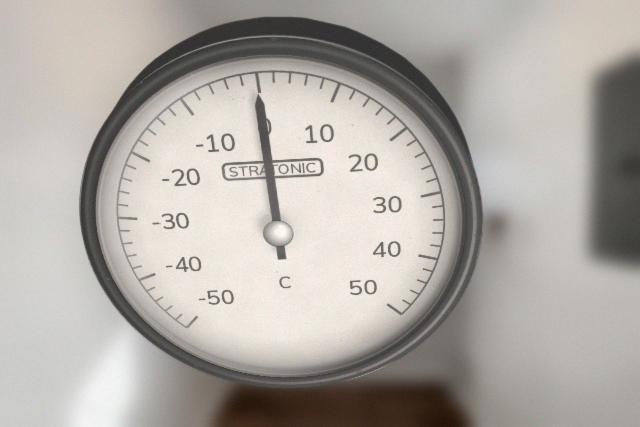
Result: 0°C
